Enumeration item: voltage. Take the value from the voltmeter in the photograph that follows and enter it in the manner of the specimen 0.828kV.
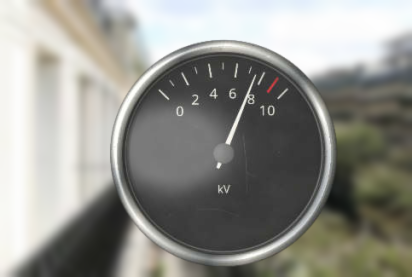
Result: 7.5kV
